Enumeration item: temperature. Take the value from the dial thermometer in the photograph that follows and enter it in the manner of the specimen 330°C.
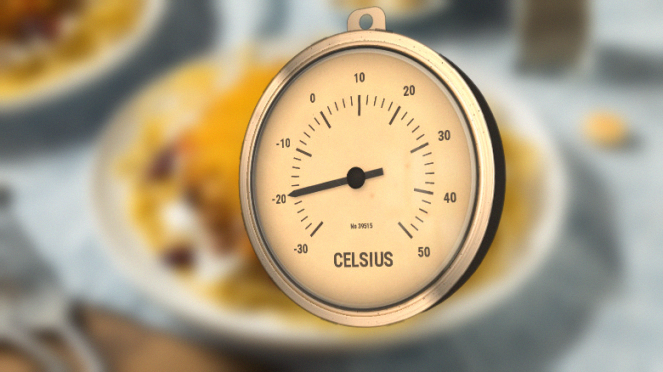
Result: -20°C
